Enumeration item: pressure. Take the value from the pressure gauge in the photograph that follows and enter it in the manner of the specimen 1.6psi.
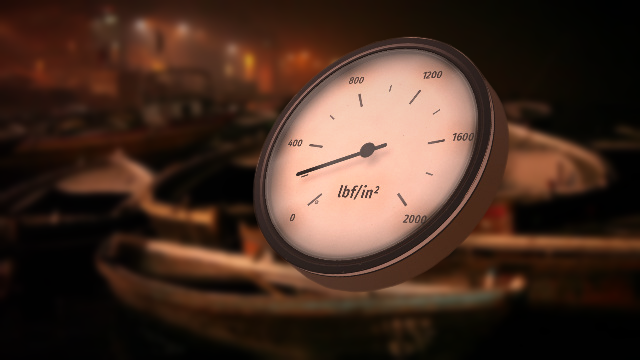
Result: 200psi
